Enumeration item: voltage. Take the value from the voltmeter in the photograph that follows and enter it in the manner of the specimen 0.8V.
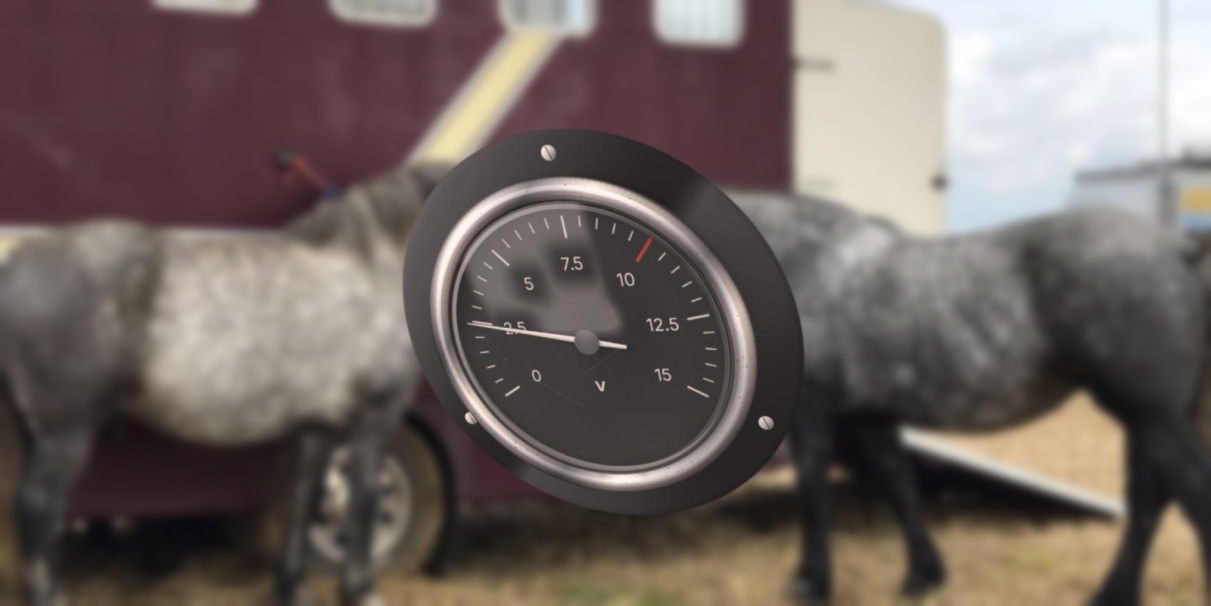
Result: 2.5V
